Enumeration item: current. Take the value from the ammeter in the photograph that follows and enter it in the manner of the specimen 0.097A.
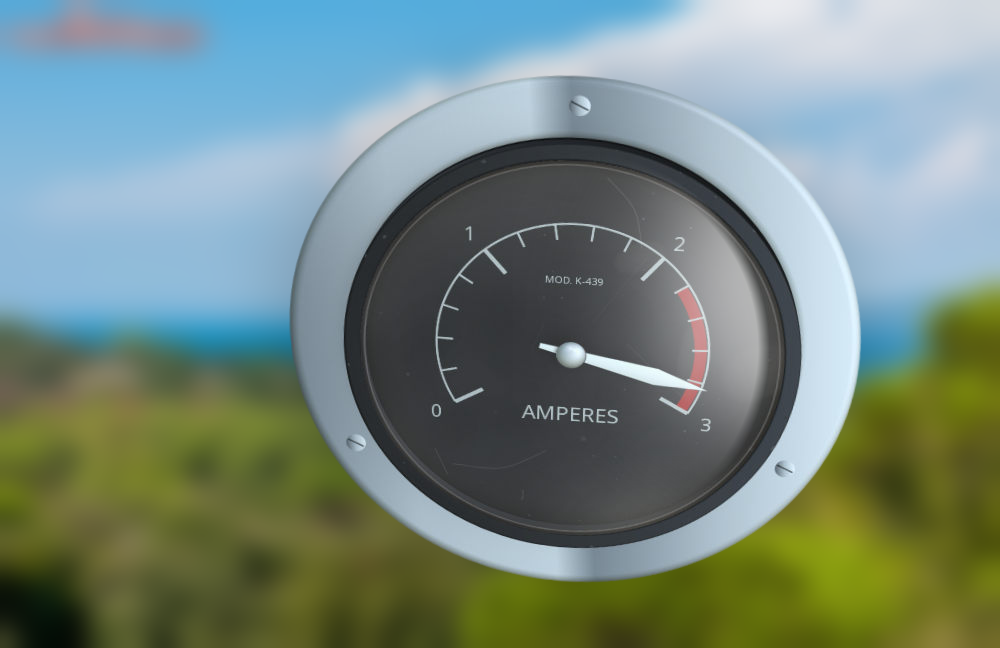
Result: 2.8A
